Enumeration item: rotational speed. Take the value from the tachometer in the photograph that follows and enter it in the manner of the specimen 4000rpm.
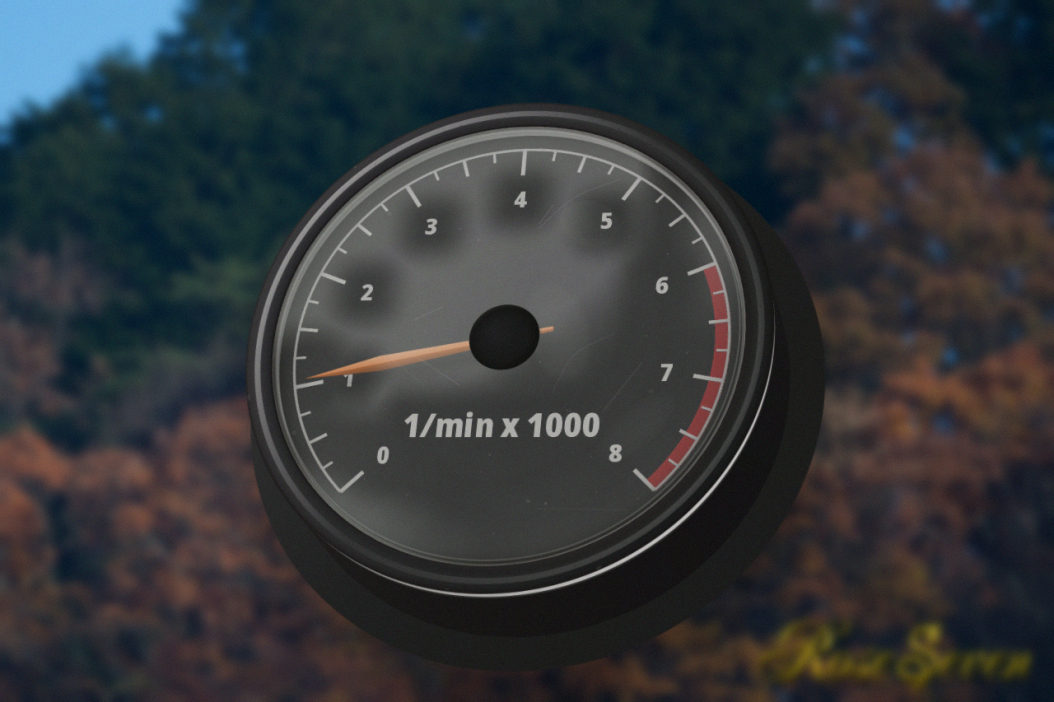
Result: 1000rpm
